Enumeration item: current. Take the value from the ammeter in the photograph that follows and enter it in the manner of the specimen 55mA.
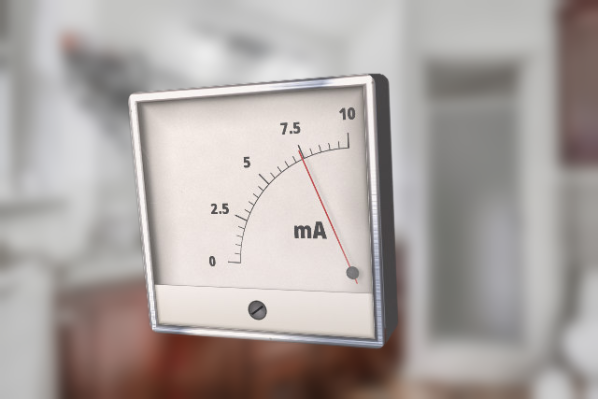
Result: 7.5mA
